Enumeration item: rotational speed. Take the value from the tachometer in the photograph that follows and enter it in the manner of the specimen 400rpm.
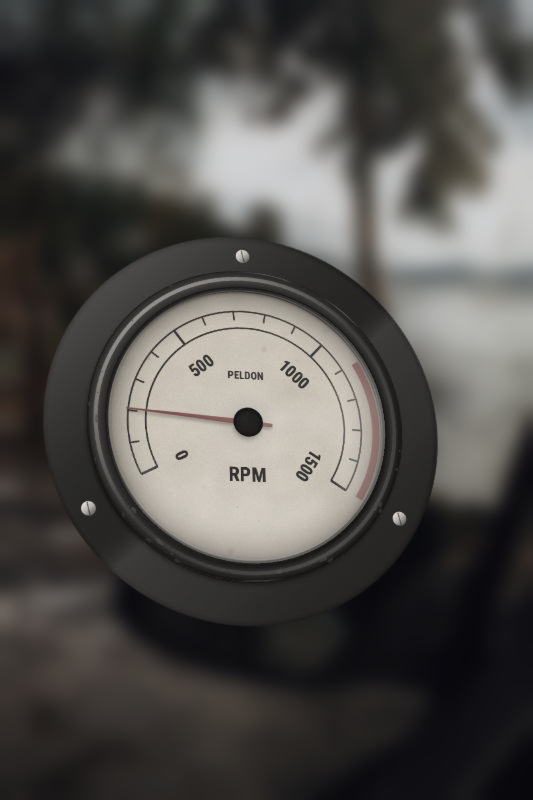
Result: 200rpm
